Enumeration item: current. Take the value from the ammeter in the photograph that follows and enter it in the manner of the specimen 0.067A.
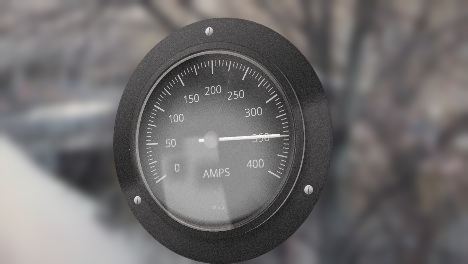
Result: 350A
